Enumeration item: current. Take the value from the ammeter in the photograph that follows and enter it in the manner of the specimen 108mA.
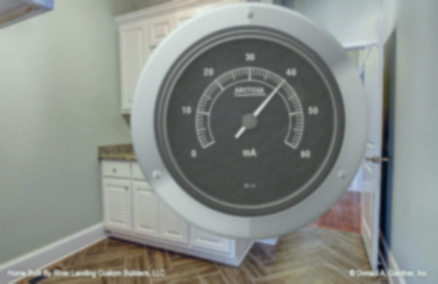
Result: 40mA
